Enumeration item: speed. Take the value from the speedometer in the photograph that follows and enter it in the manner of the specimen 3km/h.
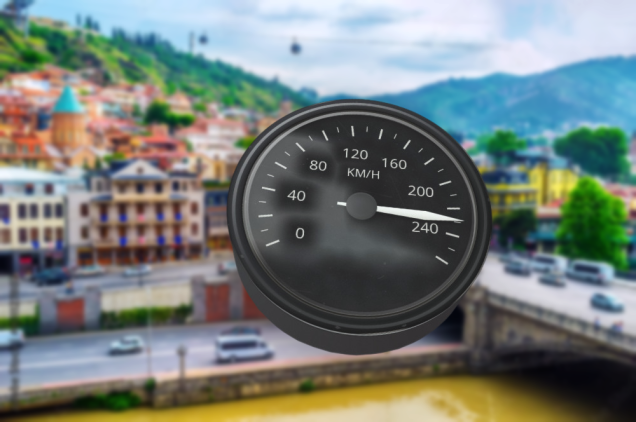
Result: 230km/h
